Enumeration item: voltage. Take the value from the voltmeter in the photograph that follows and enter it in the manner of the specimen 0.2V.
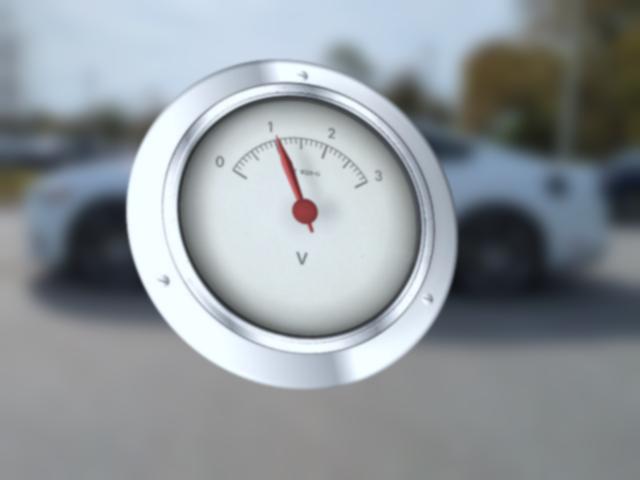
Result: 1V
